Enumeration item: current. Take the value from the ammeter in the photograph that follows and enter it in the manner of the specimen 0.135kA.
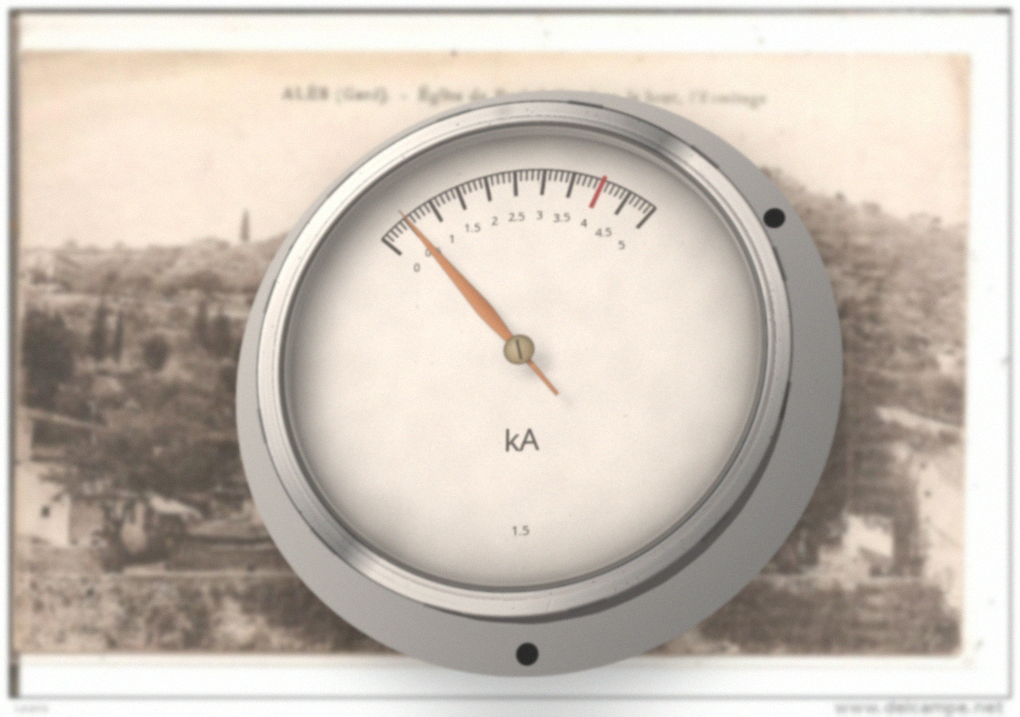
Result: 0.5kA
